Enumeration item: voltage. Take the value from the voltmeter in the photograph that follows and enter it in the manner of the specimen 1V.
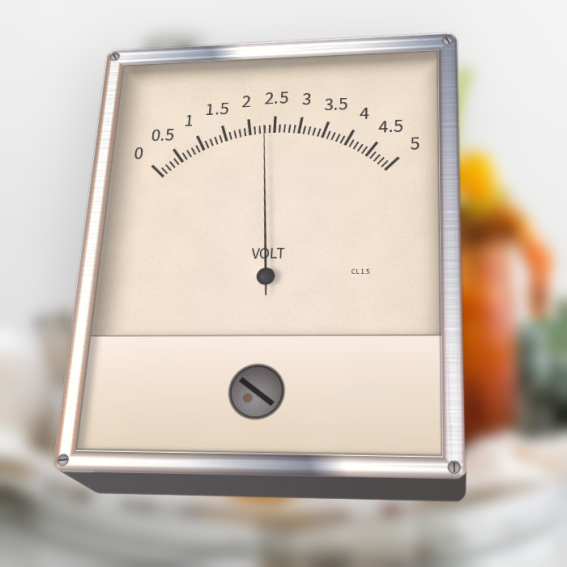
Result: 2.3V
